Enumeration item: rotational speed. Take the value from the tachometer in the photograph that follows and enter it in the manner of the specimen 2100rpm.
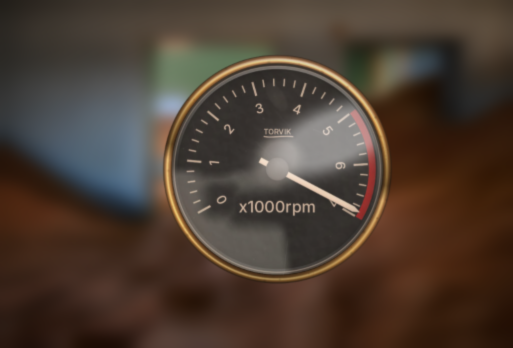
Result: 6900rpm
